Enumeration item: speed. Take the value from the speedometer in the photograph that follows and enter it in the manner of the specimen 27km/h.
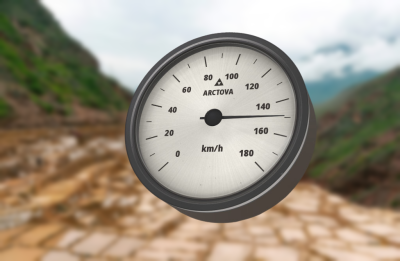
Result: 150km/h
